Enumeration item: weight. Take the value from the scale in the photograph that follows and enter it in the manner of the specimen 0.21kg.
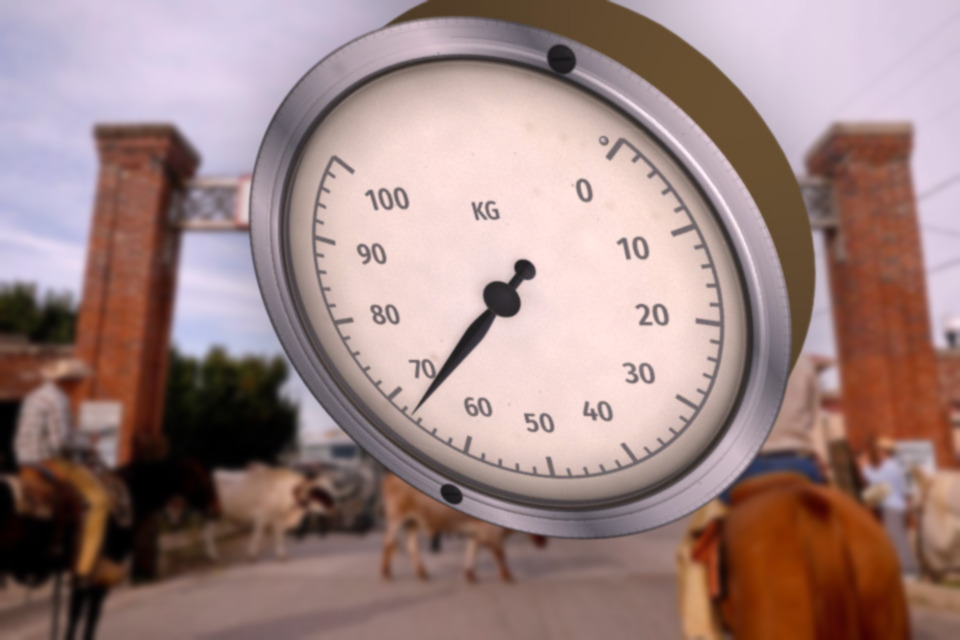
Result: 67kg
